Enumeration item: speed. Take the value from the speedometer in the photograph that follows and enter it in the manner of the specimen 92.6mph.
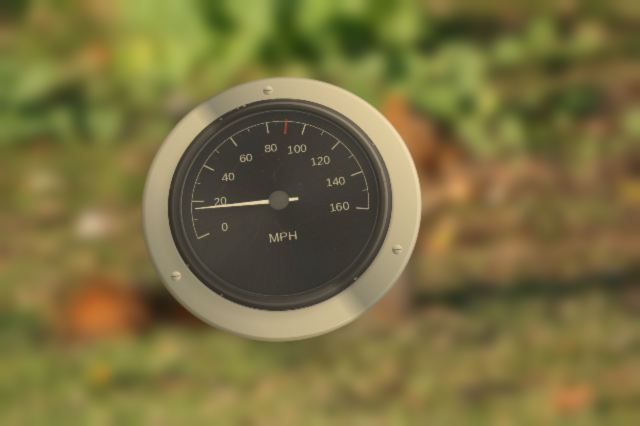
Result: 15mph
